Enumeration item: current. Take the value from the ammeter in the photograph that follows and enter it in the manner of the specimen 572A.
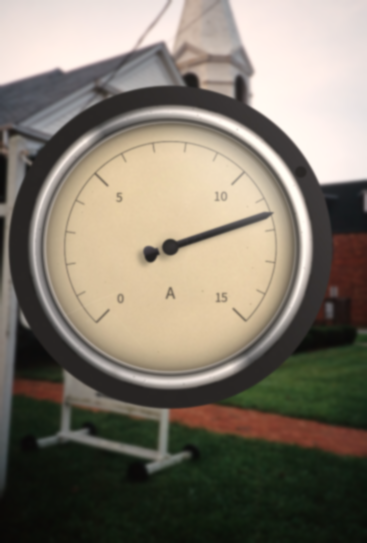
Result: 11.5A
